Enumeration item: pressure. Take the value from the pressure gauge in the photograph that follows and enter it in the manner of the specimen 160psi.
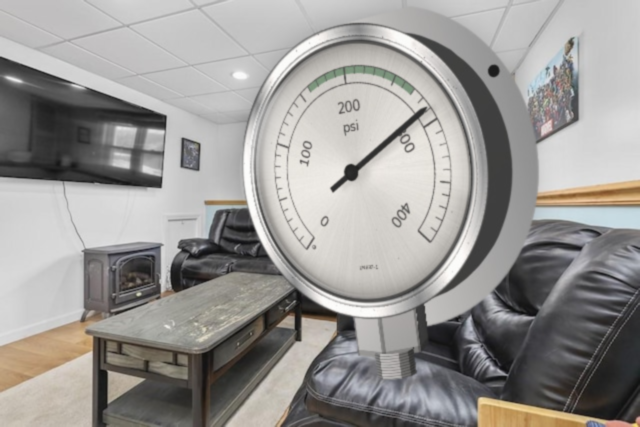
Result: 290psi
